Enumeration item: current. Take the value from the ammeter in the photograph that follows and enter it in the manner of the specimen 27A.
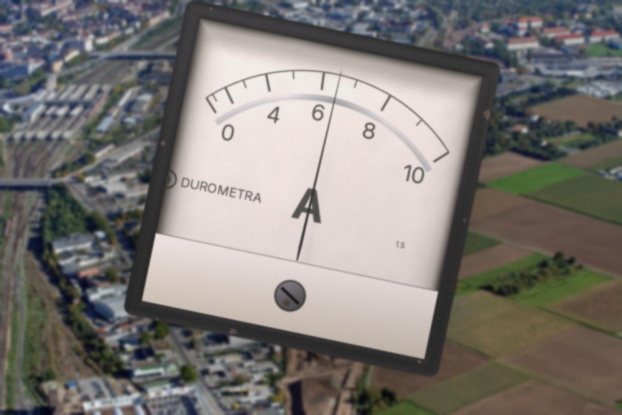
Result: 6.5A
